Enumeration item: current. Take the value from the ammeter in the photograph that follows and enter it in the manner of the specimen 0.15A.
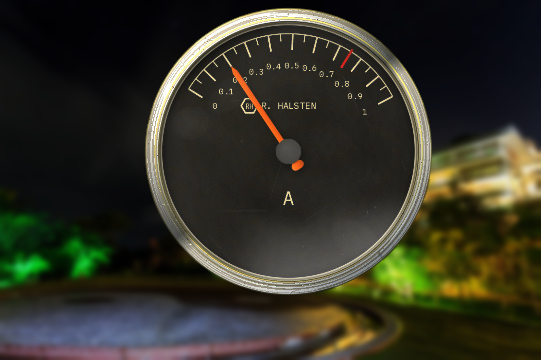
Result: 0.2A
